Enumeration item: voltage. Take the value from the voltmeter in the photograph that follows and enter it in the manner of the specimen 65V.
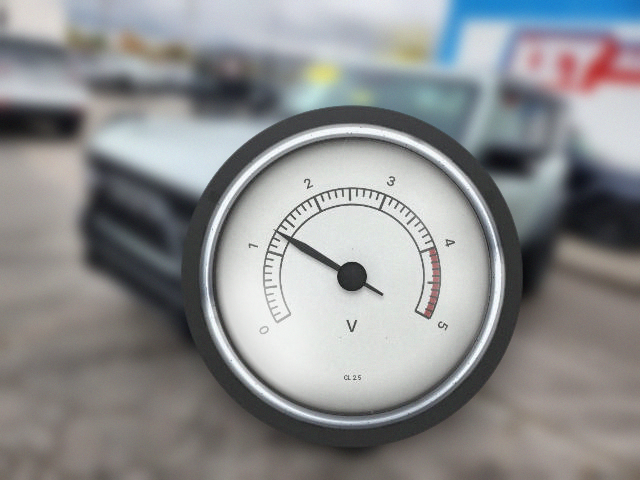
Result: 1.3V
